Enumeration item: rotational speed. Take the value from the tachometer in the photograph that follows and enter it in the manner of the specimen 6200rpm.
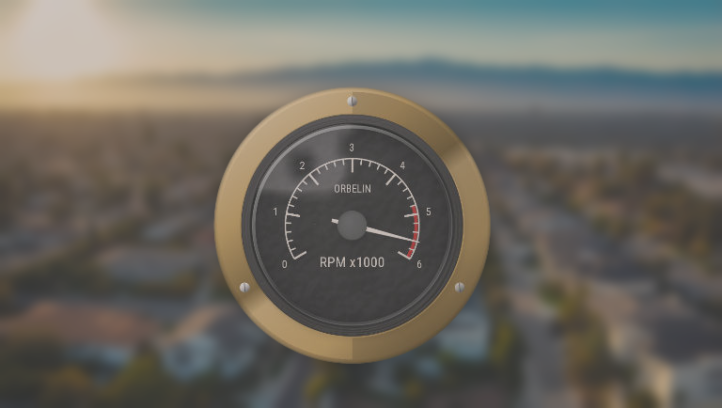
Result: 5600rpm
